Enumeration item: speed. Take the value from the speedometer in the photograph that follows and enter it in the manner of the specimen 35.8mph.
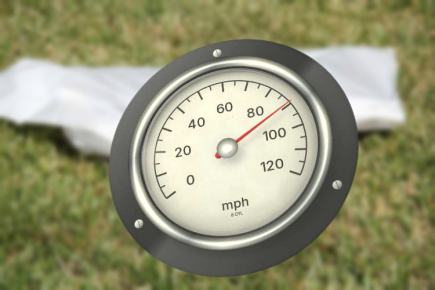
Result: 90mph
